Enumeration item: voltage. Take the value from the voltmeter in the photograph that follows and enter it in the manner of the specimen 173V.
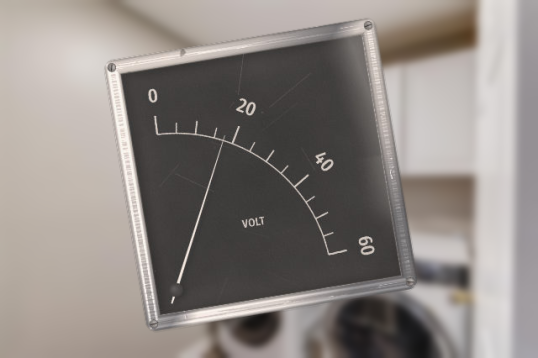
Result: 17.5V
